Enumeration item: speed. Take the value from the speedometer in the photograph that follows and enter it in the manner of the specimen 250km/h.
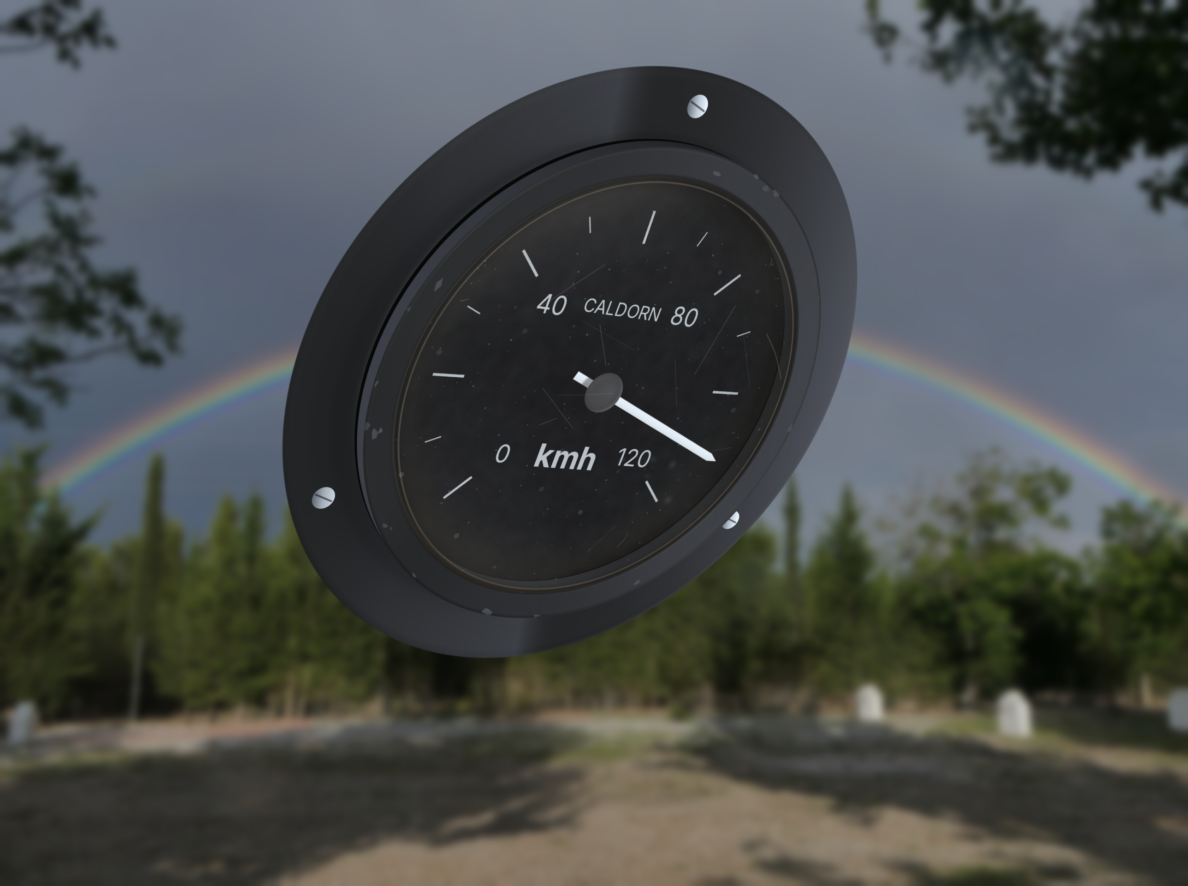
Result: 110km/h
